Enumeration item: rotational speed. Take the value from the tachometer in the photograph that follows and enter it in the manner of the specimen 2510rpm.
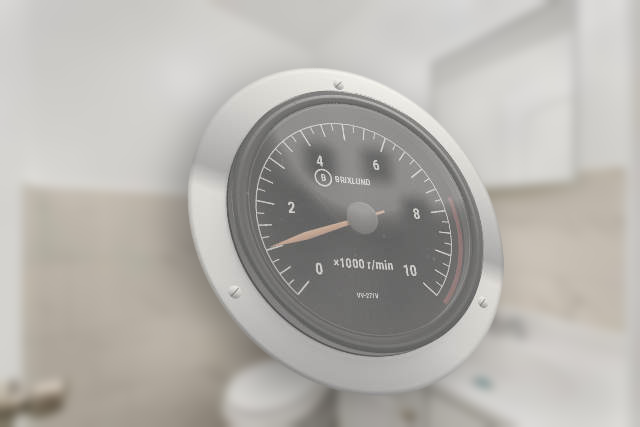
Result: 1000rpm
